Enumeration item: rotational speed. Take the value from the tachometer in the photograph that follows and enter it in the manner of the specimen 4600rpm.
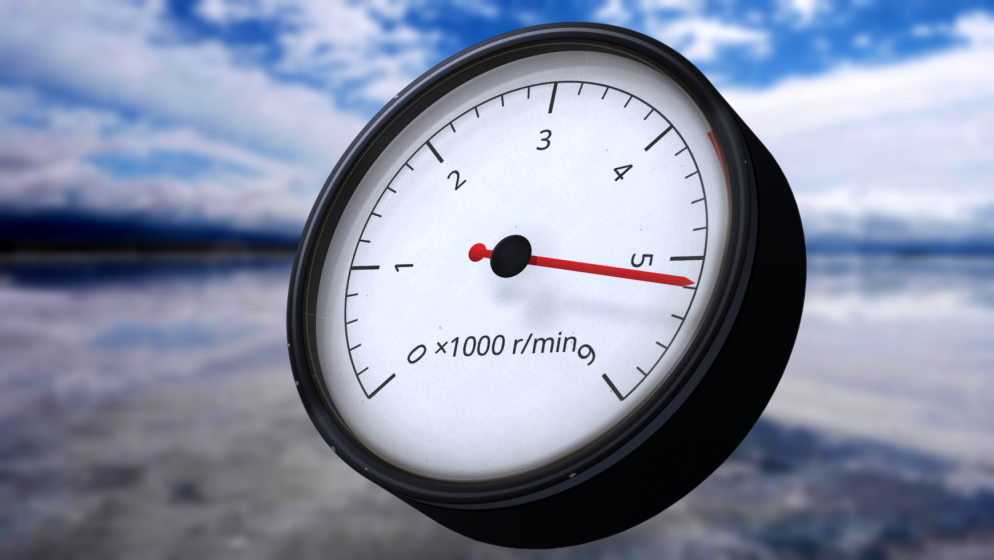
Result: 5200rpm
